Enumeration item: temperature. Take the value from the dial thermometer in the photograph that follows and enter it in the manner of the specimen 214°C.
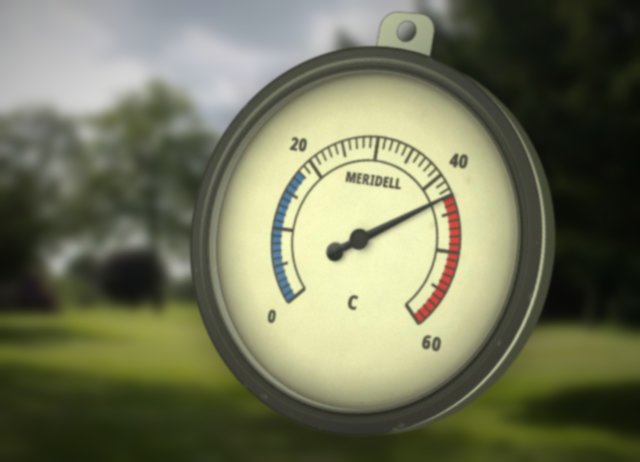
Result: 43°C
